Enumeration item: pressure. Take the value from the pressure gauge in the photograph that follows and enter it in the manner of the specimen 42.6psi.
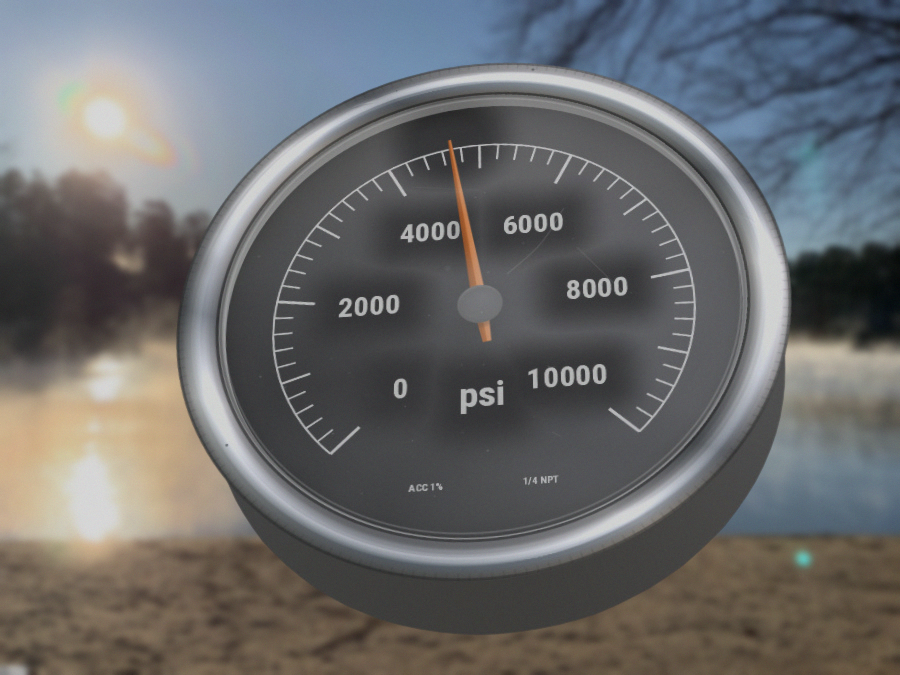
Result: 4700psi
